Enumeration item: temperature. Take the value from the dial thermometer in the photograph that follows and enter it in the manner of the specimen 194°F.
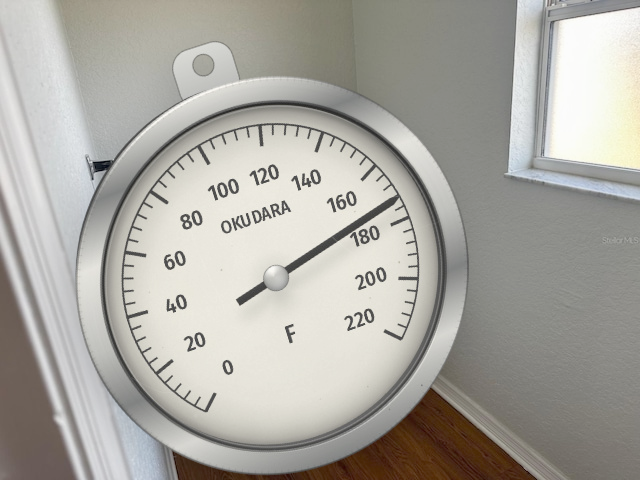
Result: 172°F
